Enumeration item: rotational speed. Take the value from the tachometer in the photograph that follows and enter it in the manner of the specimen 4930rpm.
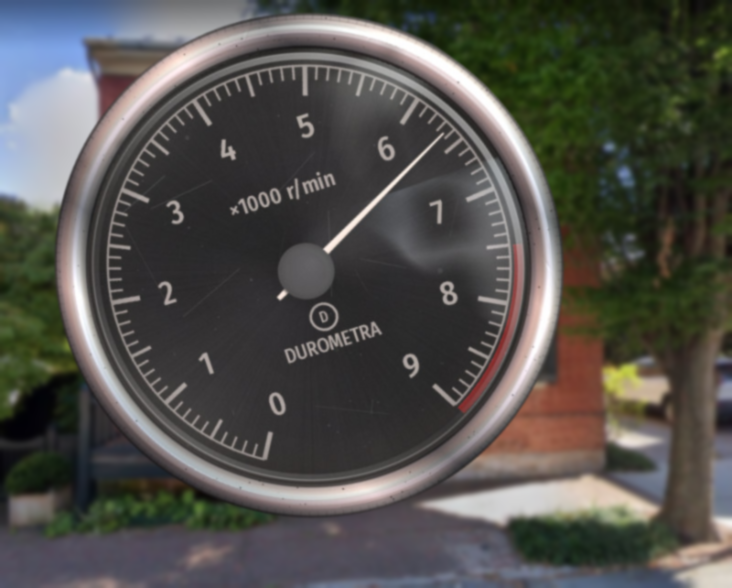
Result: 6350rpm
